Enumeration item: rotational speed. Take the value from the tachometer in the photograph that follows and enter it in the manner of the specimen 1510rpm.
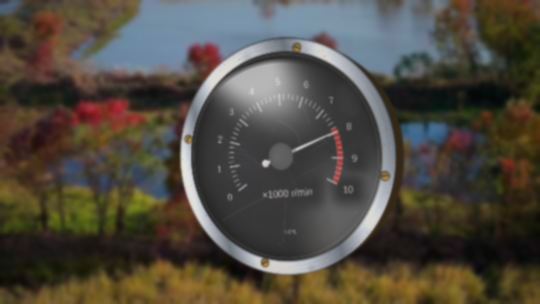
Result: 8000rpm
